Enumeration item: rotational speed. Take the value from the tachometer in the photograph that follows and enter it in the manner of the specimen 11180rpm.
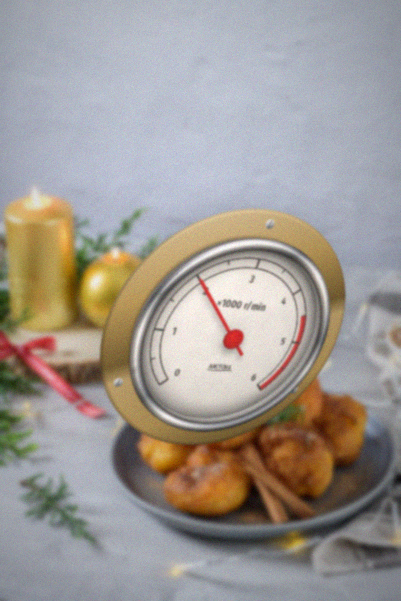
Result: 2000rpm
